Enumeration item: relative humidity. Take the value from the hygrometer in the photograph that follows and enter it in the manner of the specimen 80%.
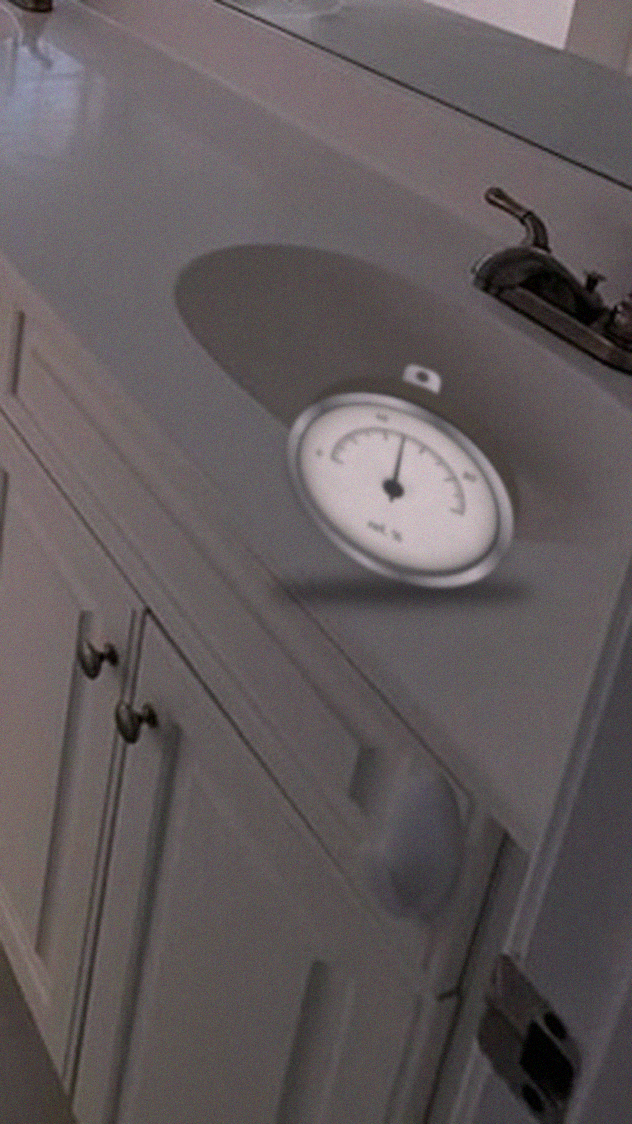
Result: 50%
